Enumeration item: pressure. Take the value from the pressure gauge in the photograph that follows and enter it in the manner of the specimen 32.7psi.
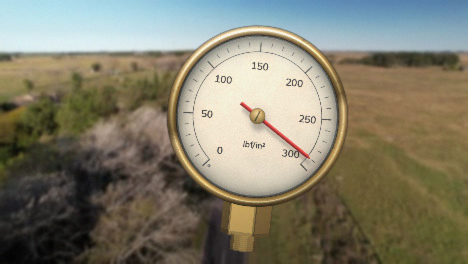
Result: 290psi
